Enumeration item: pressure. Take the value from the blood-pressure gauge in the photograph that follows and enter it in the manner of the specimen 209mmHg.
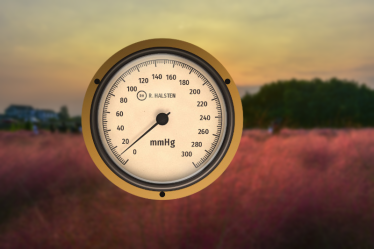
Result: 10mmHg
